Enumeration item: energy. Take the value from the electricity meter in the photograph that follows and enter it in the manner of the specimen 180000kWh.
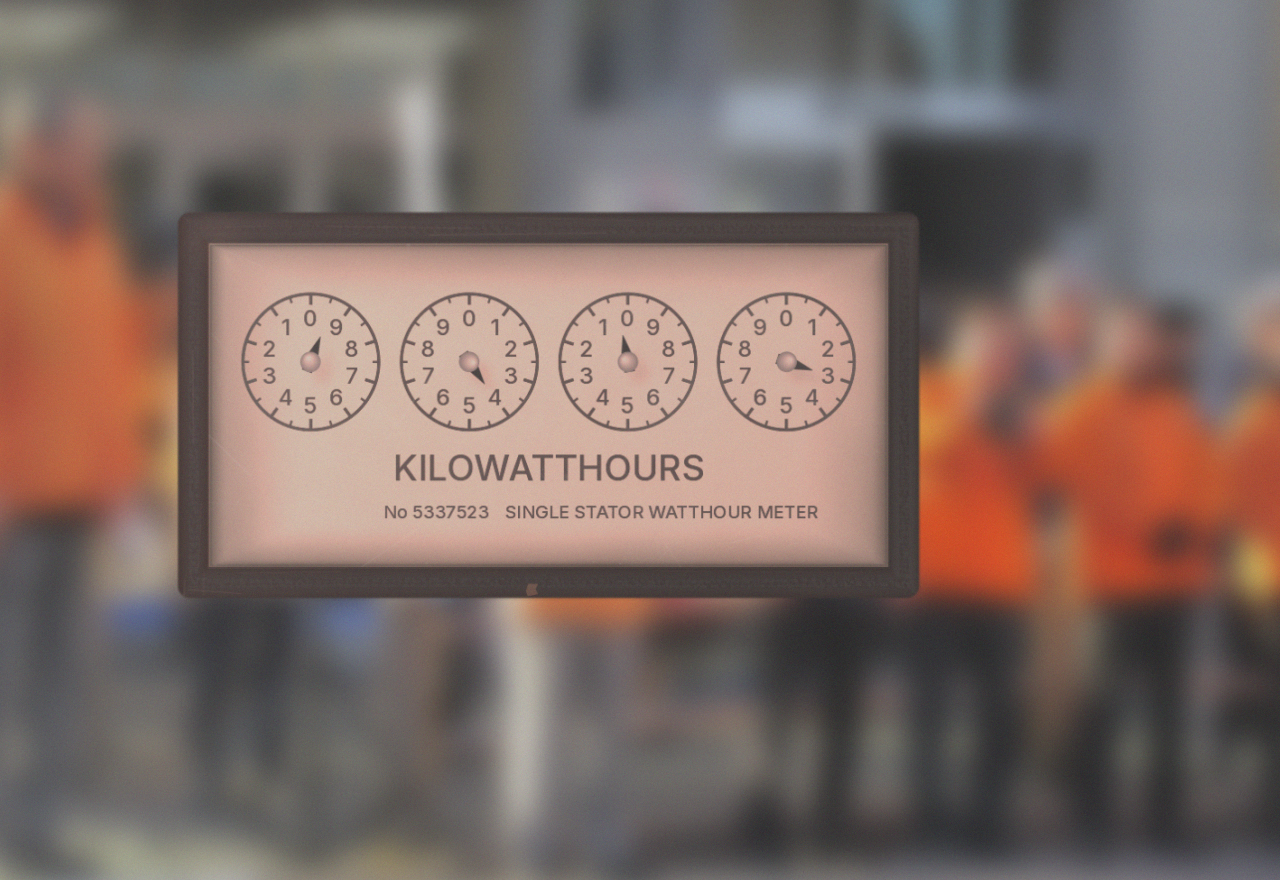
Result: 9403kWh
